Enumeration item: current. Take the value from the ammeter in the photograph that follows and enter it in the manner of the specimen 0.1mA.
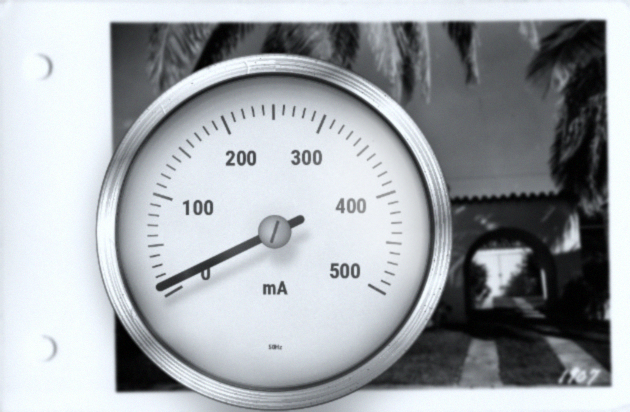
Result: 10mA
